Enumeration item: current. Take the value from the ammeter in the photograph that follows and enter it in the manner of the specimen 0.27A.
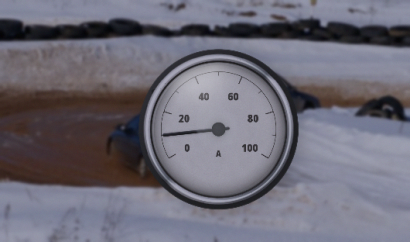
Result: 10A
